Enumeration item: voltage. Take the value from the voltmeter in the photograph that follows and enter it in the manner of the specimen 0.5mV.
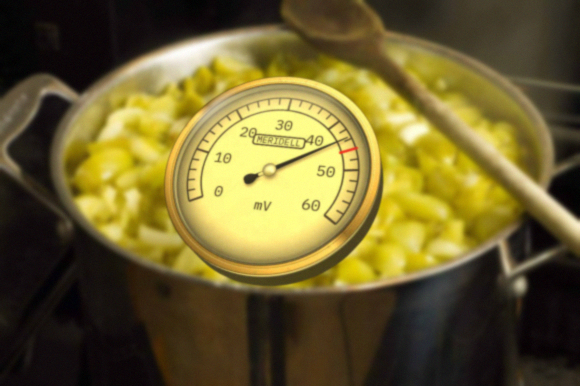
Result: 44mV
